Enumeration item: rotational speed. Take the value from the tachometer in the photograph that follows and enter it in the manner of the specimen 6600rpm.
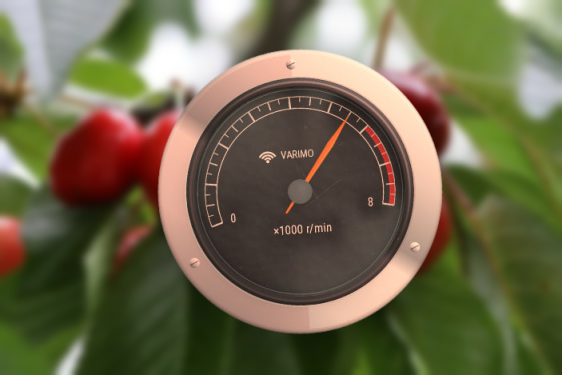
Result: 5500rpm
